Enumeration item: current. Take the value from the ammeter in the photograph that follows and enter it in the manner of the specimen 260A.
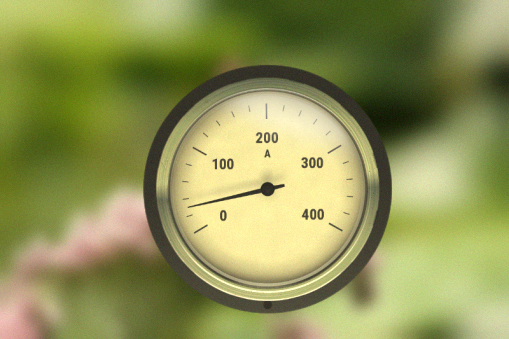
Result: 30A
